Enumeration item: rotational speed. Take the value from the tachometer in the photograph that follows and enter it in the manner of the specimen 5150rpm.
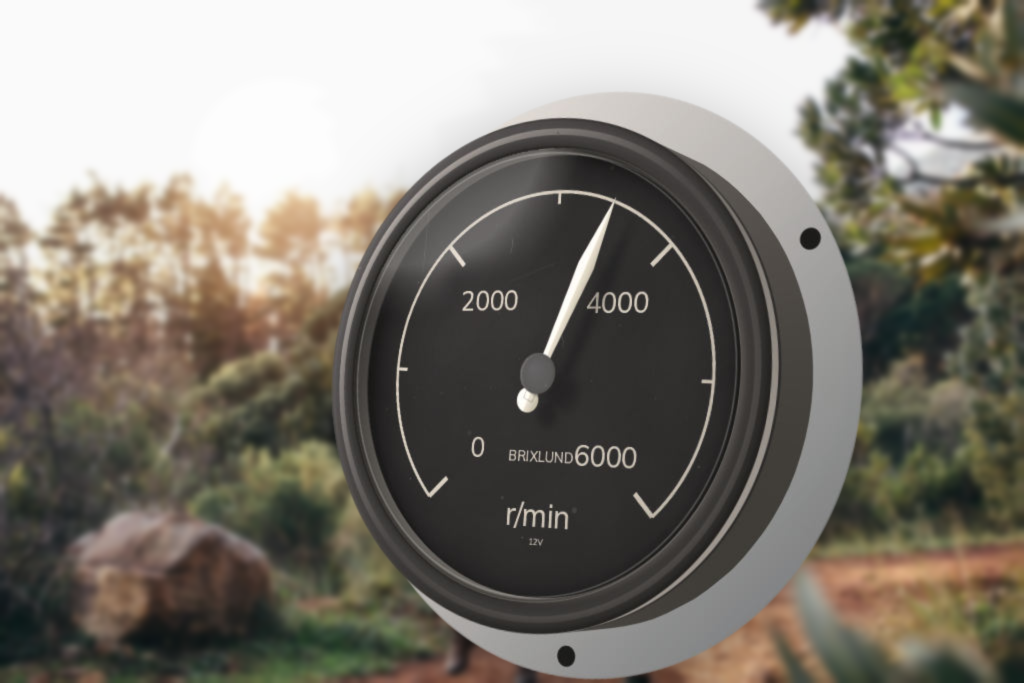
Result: 3500rpm
